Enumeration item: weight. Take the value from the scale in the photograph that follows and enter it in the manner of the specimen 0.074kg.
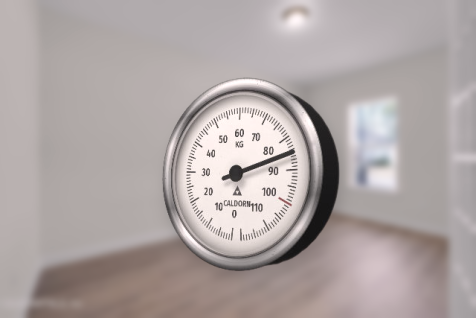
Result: 85kg
